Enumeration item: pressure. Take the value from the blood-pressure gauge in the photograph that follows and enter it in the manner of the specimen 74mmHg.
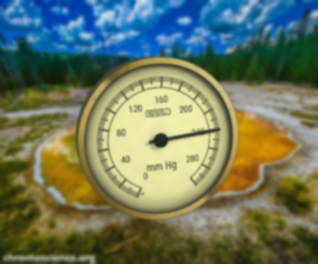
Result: 240mmHg
